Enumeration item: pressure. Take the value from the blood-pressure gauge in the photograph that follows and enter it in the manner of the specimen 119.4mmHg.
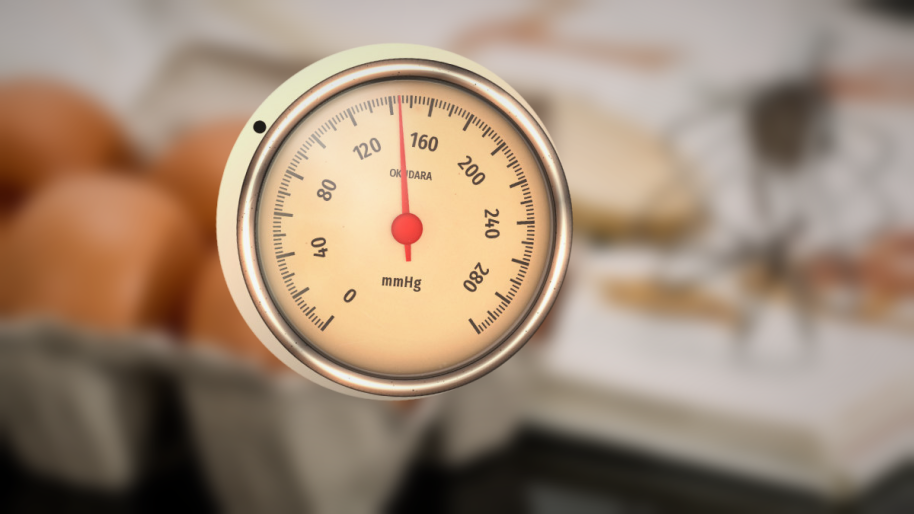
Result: 144mmHg
